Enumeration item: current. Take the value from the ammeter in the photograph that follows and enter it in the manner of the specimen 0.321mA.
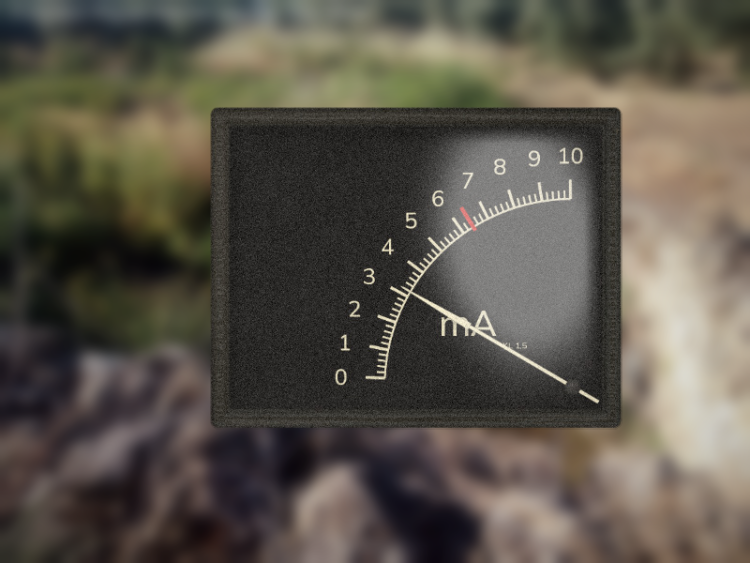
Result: 3.2mA
